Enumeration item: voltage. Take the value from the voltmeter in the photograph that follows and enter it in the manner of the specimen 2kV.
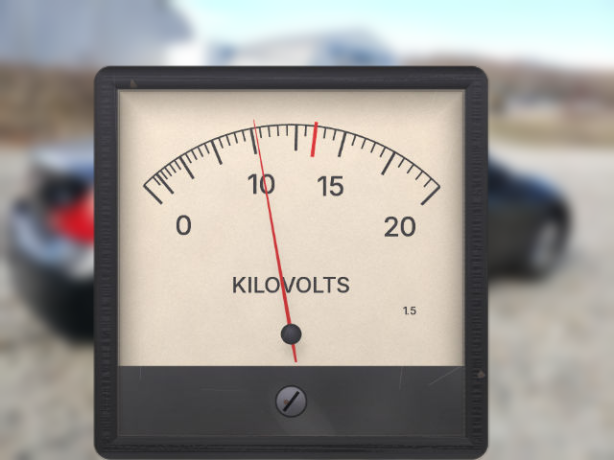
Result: 10.25kV
